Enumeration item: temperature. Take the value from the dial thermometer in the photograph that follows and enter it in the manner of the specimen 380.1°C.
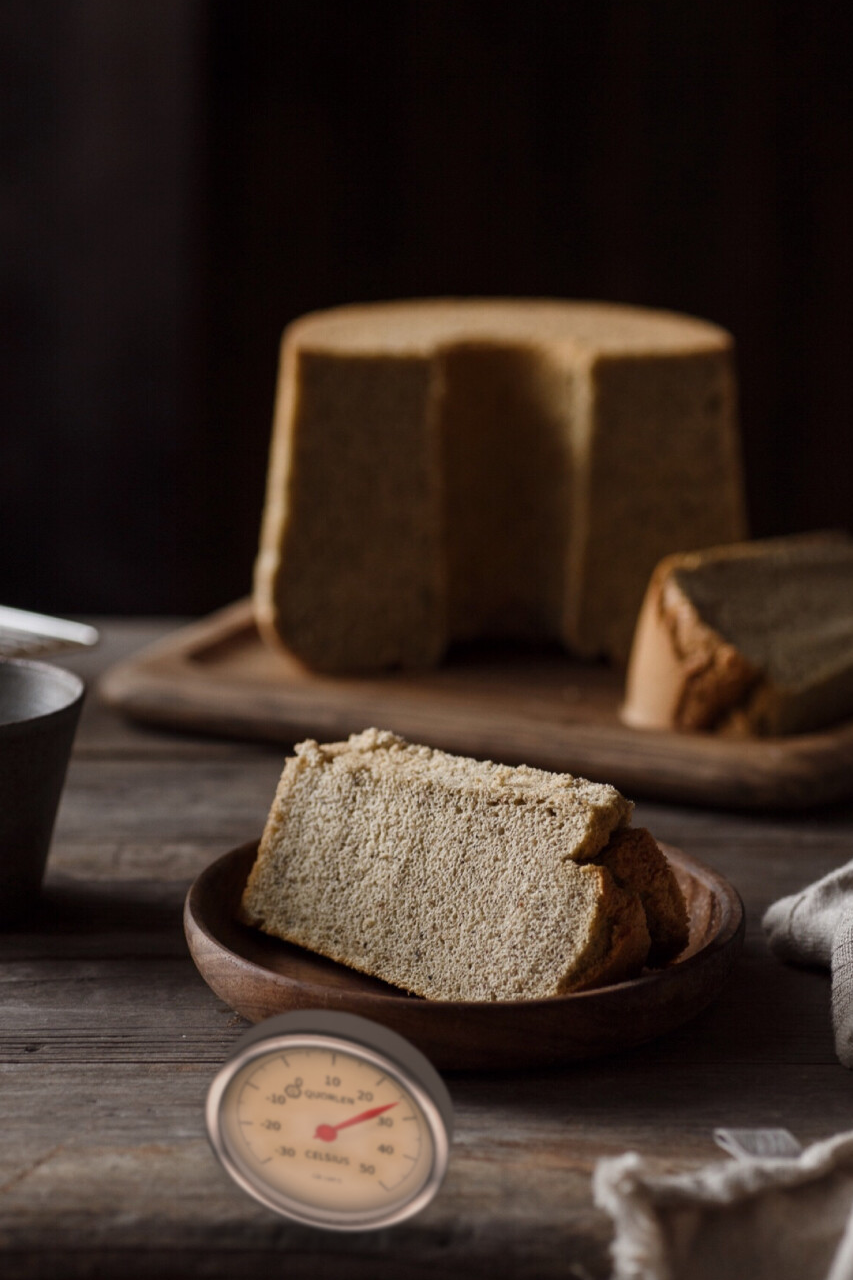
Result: 25°C
